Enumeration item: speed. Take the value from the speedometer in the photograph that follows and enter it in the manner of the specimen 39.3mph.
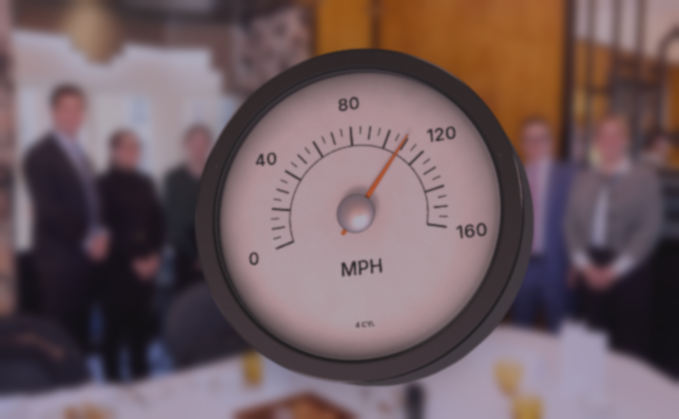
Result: 110mph
